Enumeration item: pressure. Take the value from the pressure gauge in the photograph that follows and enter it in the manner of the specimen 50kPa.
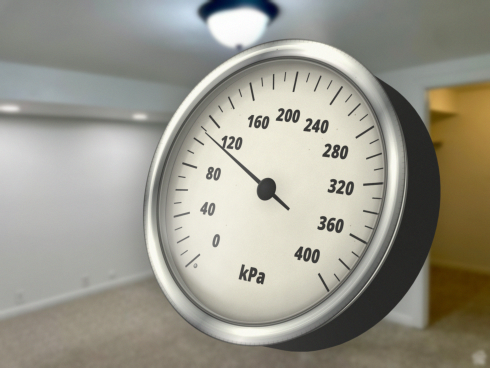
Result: 110kPa
